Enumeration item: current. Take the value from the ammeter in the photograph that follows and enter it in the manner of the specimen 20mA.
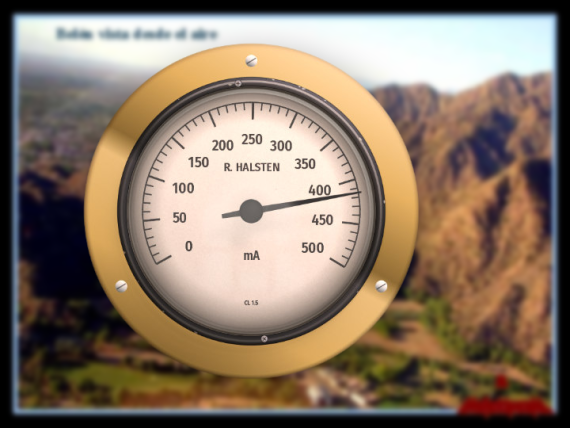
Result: 415mA
